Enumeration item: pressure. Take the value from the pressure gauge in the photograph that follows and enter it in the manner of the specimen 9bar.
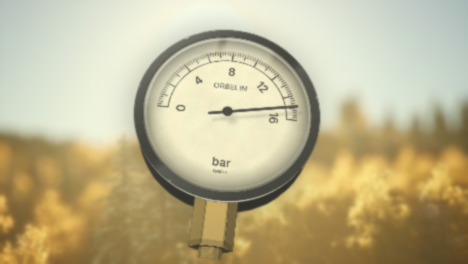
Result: 15bar
